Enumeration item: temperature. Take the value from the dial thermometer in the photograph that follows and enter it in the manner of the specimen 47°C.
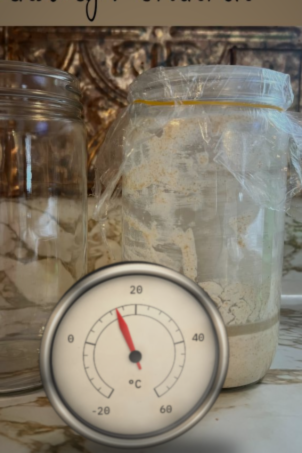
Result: 14°C
